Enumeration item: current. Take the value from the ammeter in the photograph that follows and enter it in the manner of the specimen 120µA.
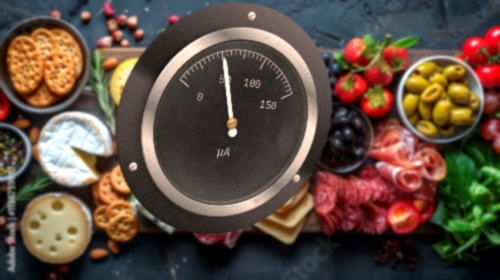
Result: 50µA
